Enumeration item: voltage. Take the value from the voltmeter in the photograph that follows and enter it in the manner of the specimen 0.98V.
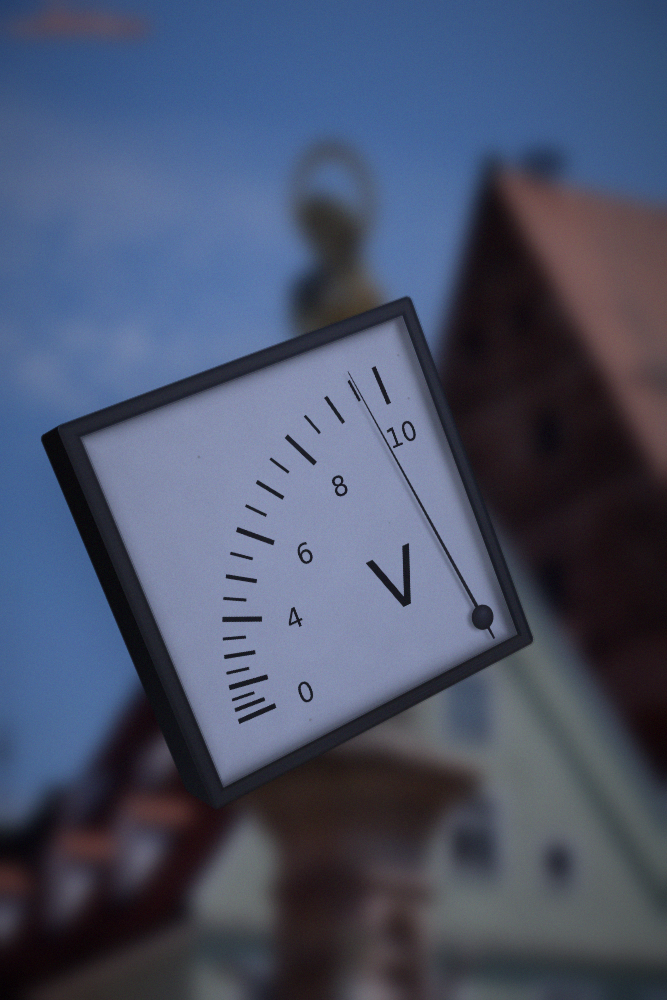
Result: 9.5V
